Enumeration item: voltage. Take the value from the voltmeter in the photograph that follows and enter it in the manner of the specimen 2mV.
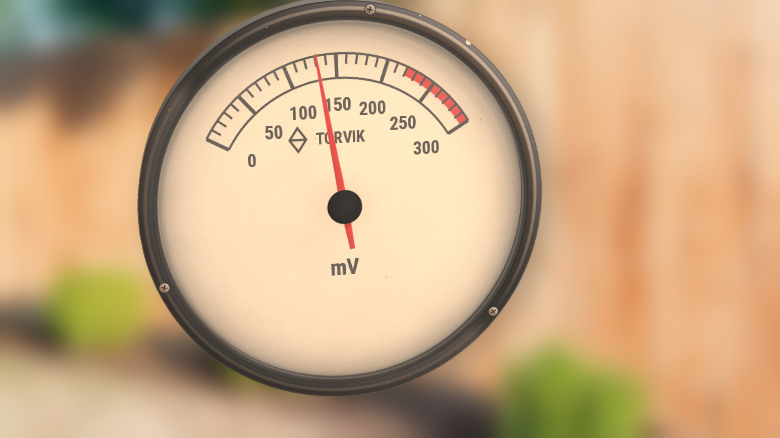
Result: 130mV
